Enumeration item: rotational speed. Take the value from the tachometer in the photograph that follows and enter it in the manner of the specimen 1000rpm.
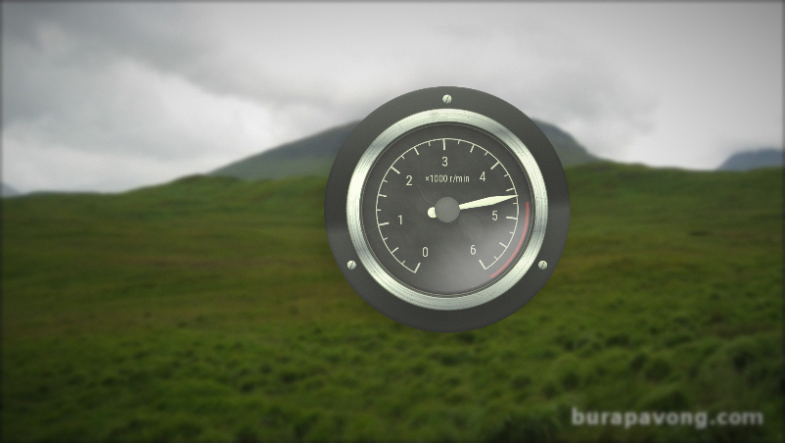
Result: 4625rpm
